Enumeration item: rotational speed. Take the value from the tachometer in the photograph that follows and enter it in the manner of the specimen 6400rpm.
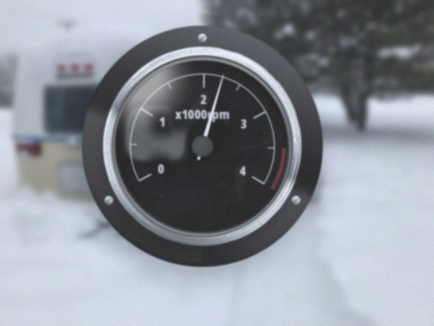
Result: 2250rpm
